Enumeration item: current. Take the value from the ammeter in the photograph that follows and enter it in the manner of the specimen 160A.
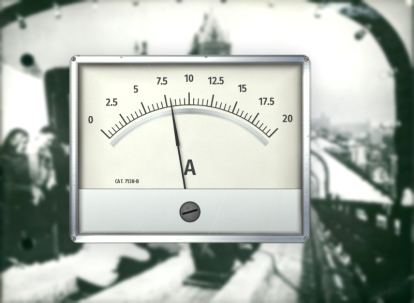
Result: 8A
